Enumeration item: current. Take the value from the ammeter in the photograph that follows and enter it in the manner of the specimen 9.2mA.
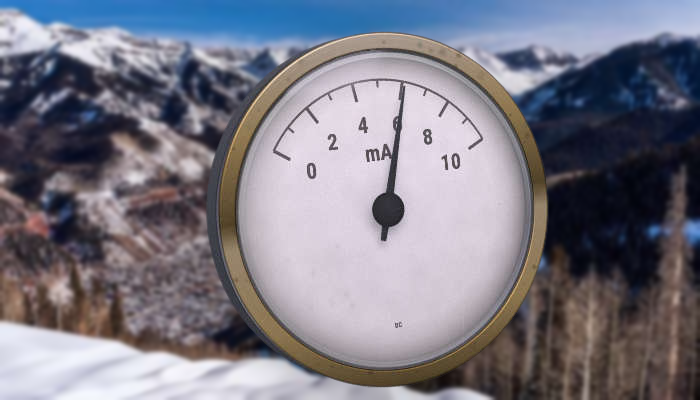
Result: 6mA
